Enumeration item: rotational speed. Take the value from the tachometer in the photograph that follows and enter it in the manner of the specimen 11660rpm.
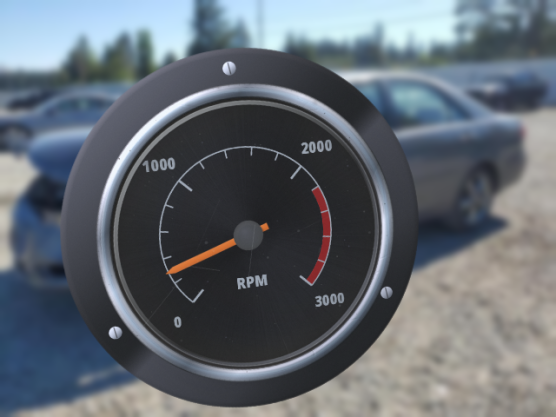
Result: 300rpm
